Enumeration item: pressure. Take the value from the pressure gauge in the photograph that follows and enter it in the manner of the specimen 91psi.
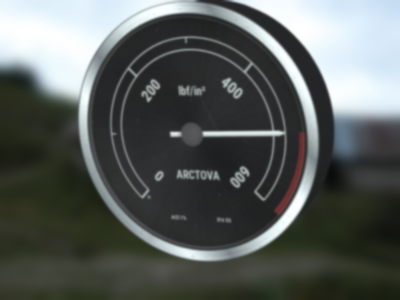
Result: 500psi
